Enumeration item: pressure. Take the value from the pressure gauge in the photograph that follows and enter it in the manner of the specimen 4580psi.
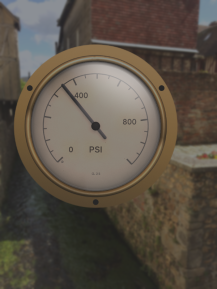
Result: 350psi
